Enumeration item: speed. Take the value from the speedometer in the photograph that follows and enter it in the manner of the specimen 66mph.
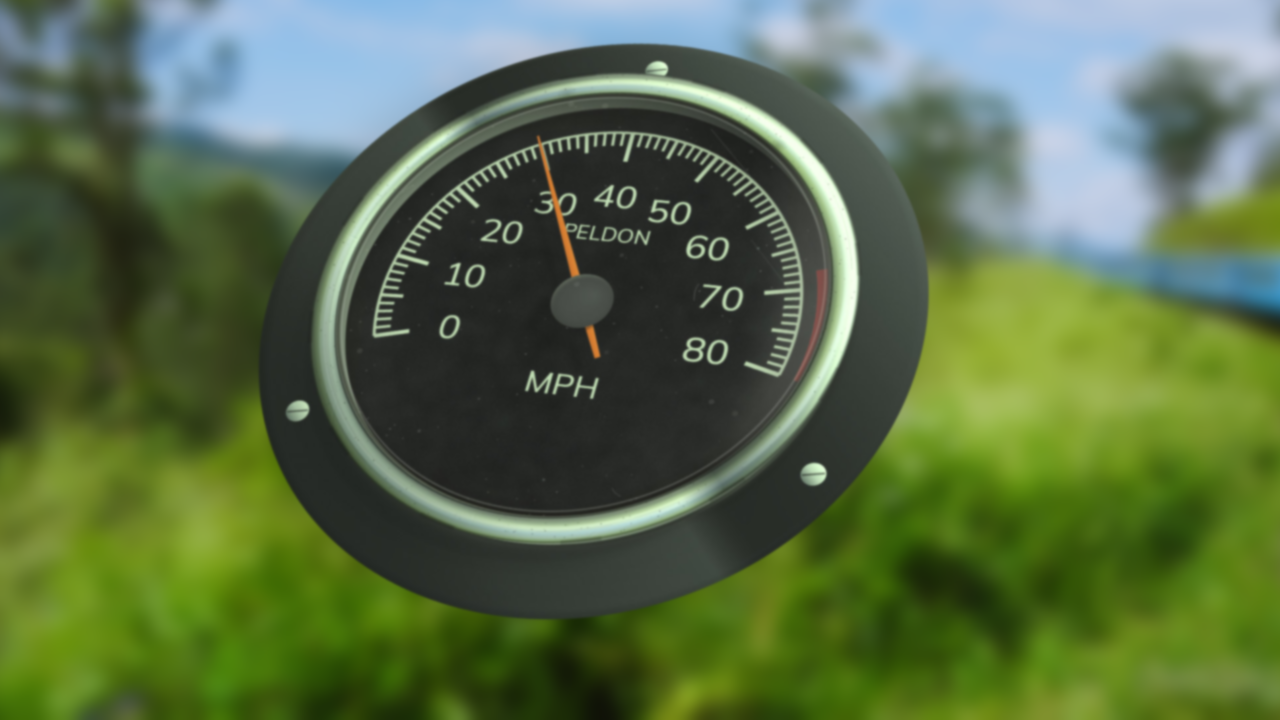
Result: 30mph
